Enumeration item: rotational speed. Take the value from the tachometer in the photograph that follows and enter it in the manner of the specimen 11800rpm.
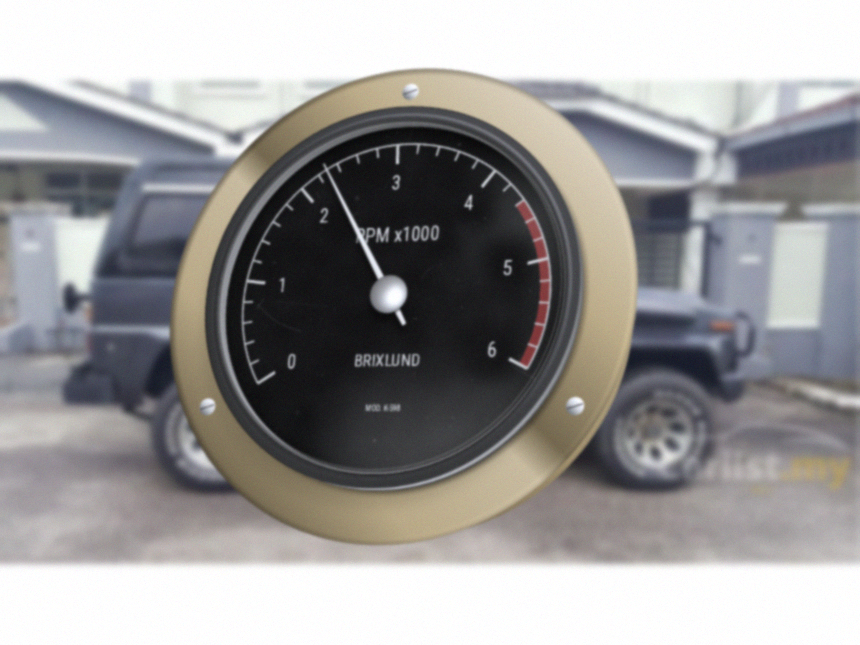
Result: 2300rpm
